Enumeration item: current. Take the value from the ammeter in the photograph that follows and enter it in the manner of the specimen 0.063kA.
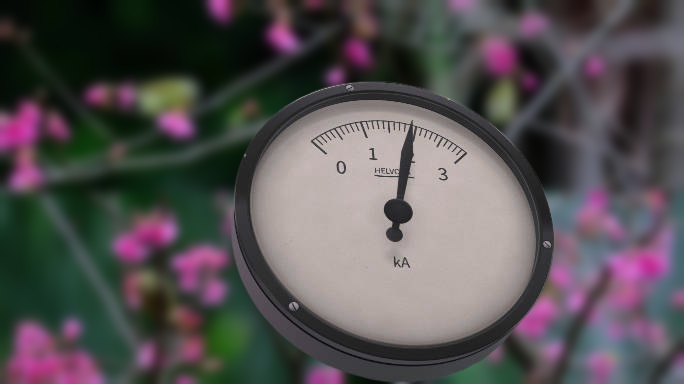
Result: 1.9kA
